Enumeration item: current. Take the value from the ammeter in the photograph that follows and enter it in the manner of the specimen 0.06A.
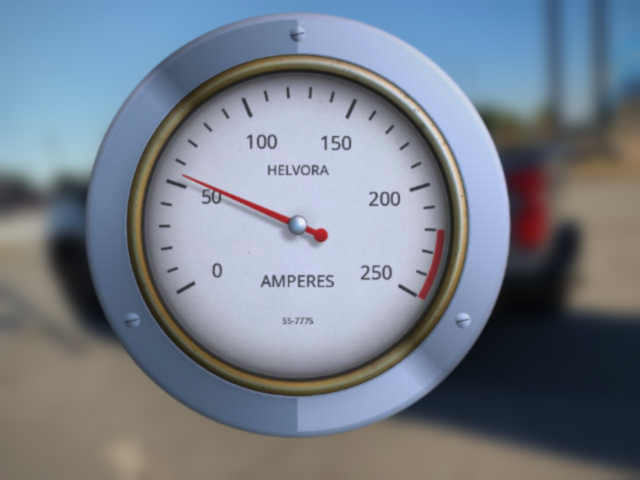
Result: 55A
